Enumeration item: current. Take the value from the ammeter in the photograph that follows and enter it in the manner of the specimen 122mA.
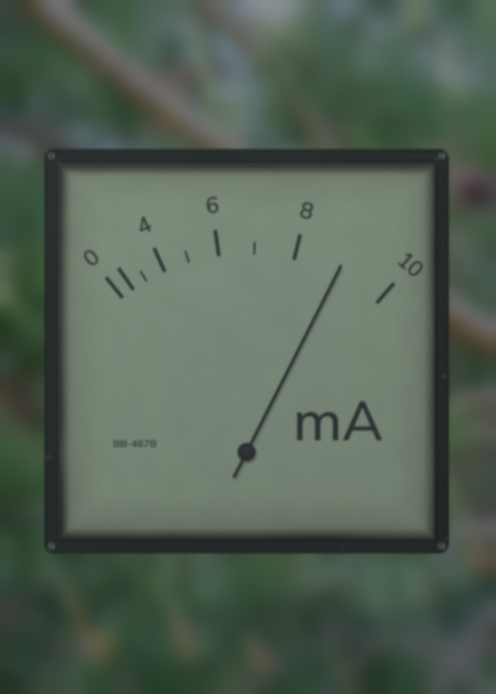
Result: 9mA
